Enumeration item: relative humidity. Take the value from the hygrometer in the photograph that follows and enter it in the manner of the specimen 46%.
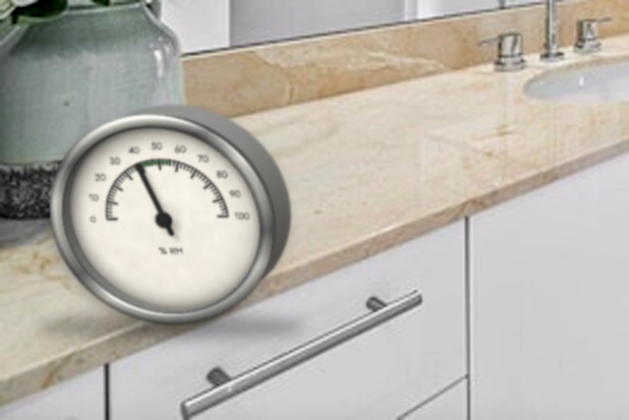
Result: 40%
